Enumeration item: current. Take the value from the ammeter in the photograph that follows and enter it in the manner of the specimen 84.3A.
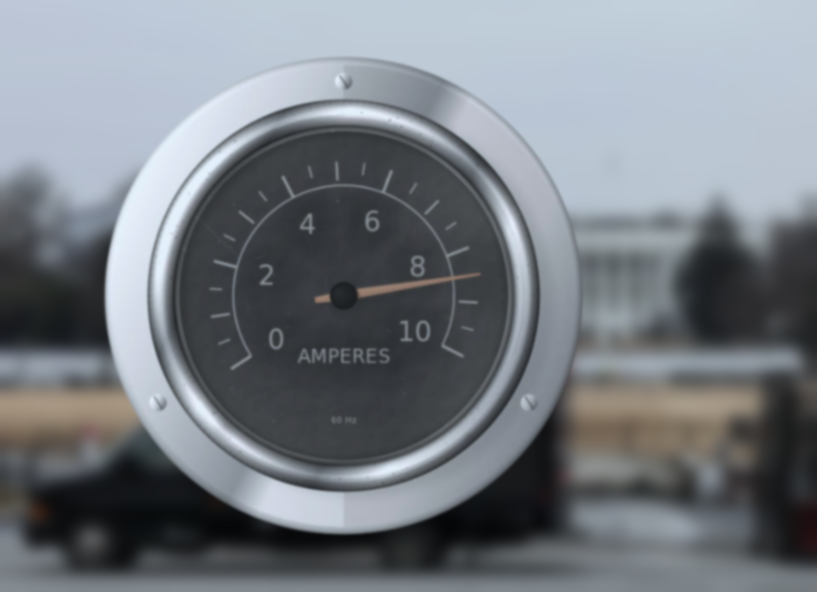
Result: 8.5A
